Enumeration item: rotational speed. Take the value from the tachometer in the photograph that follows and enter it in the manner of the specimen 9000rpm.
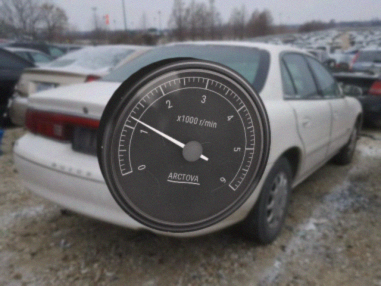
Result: 1200rpm
